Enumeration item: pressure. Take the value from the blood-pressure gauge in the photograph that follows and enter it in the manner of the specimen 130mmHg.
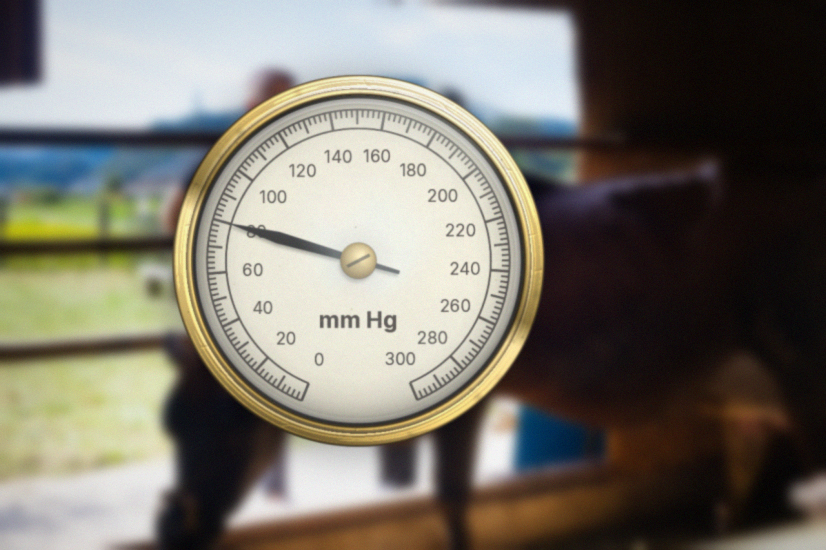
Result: 80mmHg
